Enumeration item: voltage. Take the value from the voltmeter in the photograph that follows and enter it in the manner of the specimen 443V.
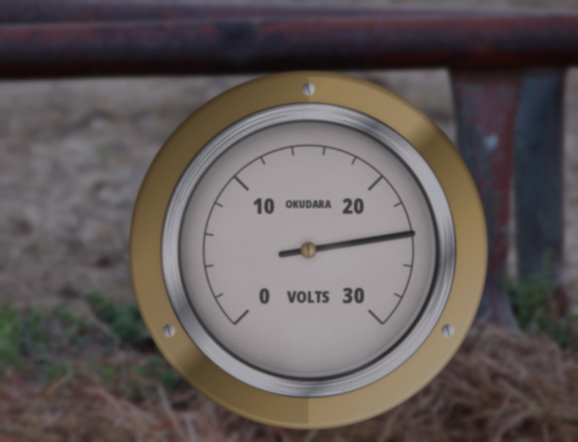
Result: 24V
